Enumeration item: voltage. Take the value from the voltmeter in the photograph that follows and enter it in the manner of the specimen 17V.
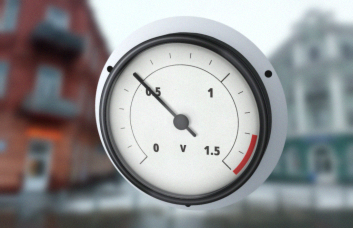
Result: 0.5V
